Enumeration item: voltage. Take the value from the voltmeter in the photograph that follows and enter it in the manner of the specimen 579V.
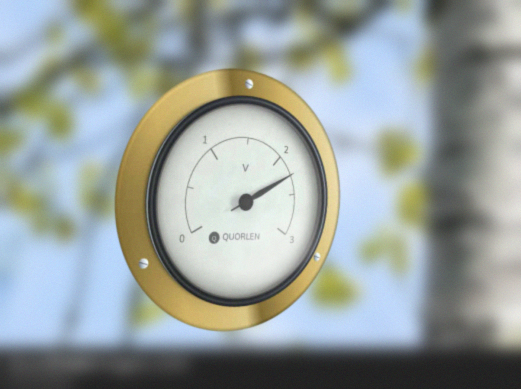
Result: 2.25V
